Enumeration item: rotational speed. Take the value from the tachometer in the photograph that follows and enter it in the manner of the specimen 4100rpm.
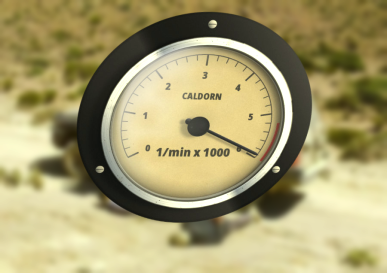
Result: 5900rpm
